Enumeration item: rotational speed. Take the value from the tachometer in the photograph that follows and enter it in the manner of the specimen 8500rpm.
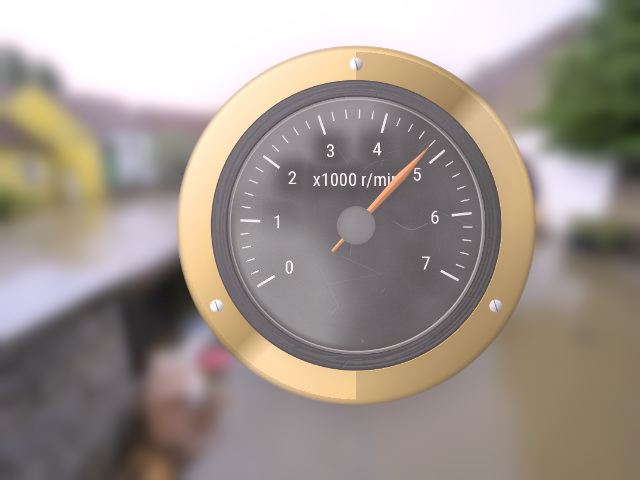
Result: 4800rpm
